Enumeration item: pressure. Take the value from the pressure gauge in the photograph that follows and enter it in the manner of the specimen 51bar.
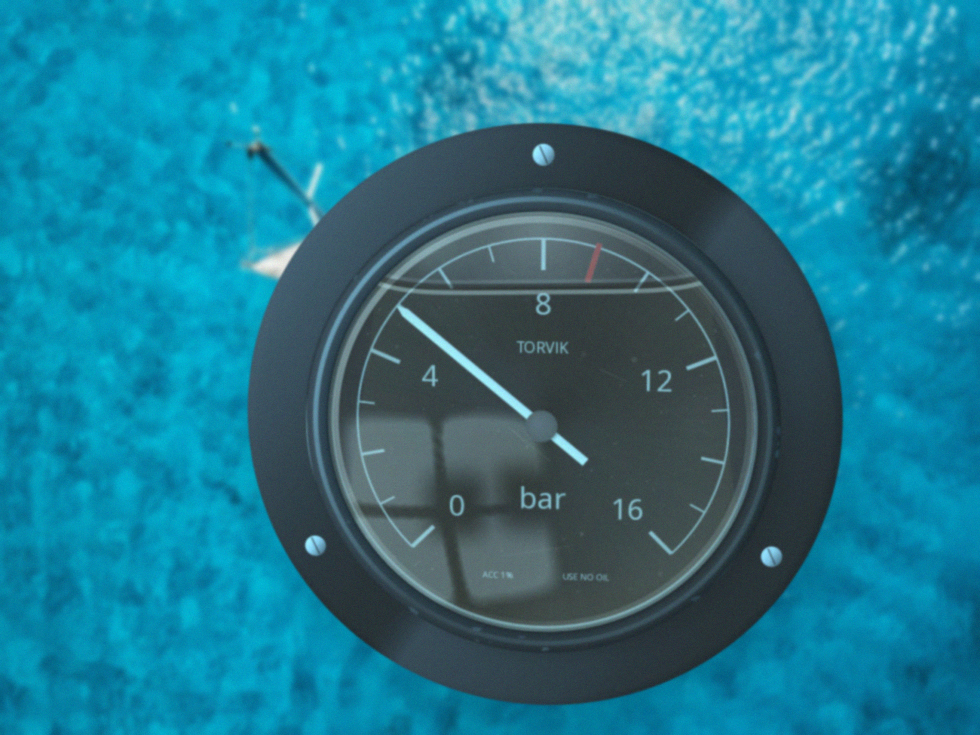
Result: 5bar
